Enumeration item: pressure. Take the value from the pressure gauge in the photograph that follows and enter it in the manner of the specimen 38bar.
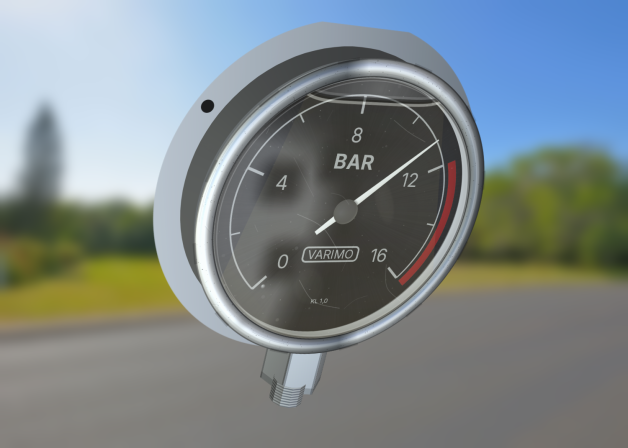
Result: 11bar
